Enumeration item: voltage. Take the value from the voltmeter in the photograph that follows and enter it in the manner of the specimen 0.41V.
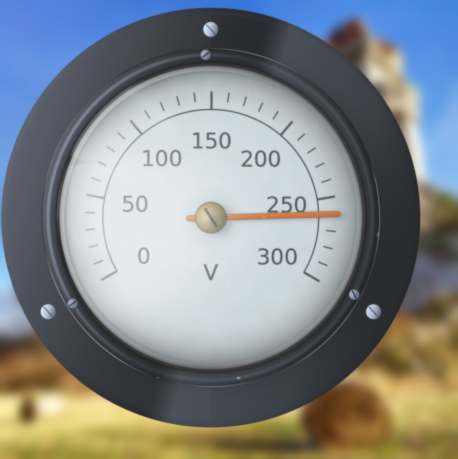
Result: 260V
